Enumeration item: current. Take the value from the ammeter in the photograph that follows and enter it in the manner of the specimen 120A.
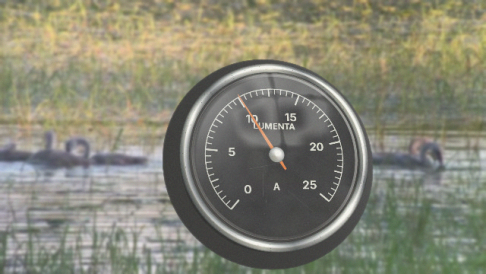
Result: 10A
